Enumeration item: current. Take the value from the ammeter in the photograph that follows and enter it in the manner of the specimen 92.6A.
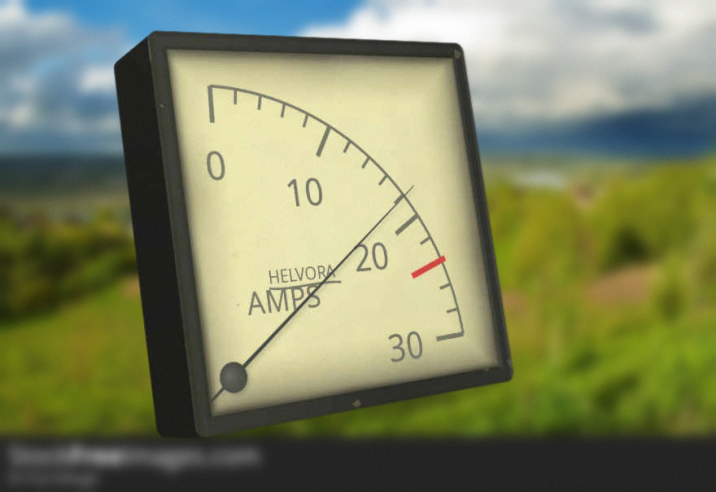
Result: 18A
